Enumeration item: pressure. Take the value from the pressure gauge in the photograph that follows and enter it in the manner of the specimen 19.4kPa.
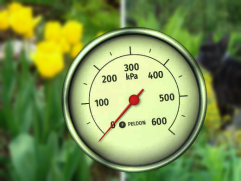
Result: 0kPa
